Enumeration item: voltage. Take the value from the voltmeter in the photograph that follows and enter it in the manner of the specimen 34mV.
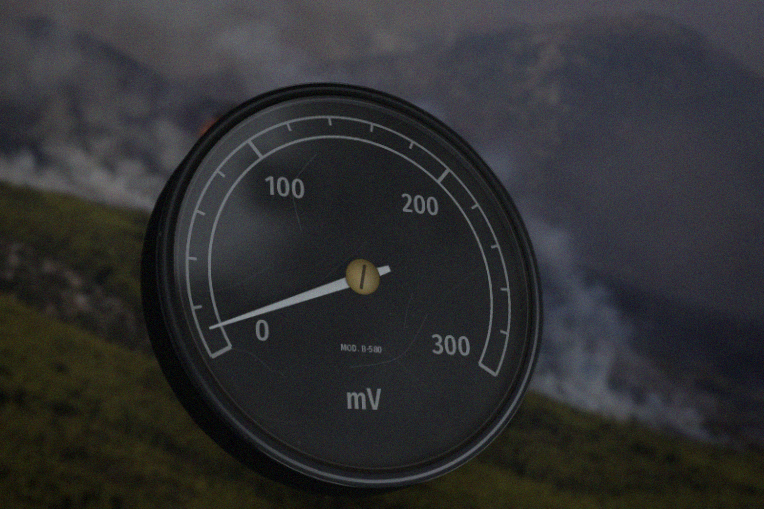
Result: 10mV
